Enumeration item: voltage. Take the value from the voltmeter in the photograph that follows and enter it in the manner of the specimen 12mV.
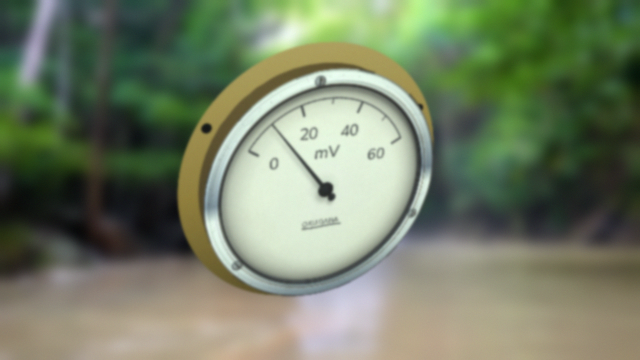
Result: 10mV
